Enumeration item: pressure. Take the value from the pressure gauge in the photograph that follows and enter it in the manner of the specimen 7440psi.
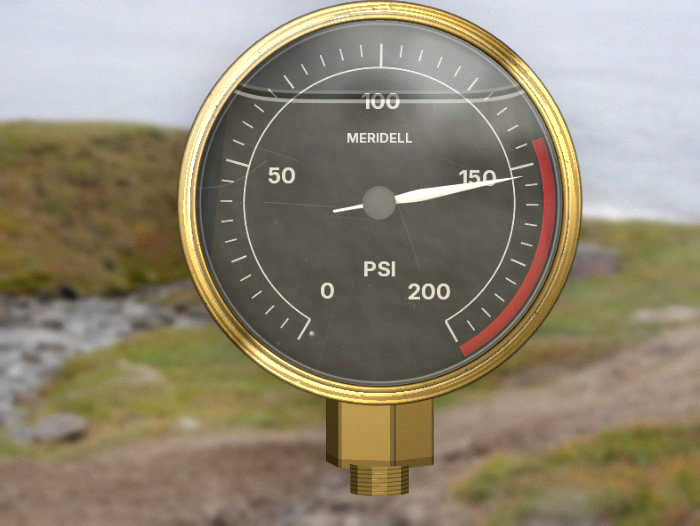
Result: 152.5psi
